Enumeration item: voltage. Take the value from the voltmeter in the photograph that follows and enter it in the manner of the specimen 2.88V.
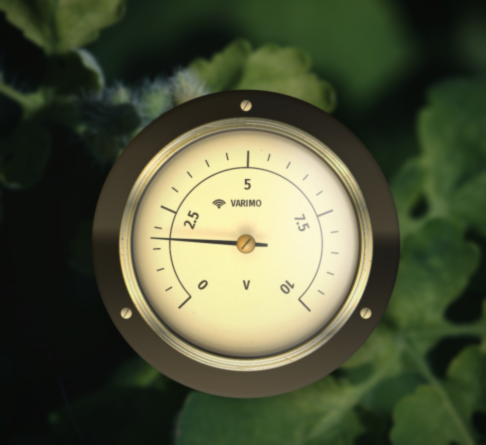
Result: 1.75V
